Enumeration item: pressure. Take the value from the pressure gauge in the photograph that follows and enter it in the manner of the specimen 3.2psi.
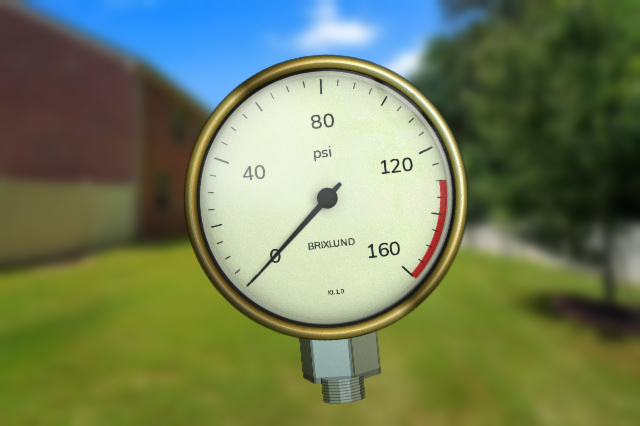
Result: 0psi
